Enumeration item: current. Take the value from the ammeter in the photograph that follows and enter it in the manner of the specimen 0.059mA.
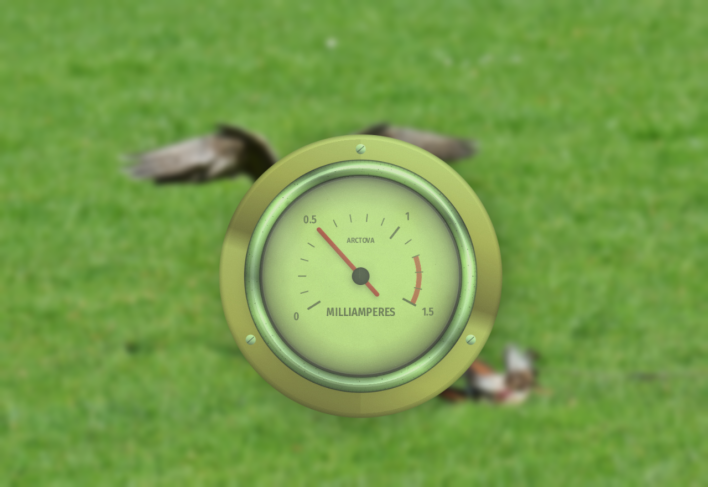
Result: 0.5mA
